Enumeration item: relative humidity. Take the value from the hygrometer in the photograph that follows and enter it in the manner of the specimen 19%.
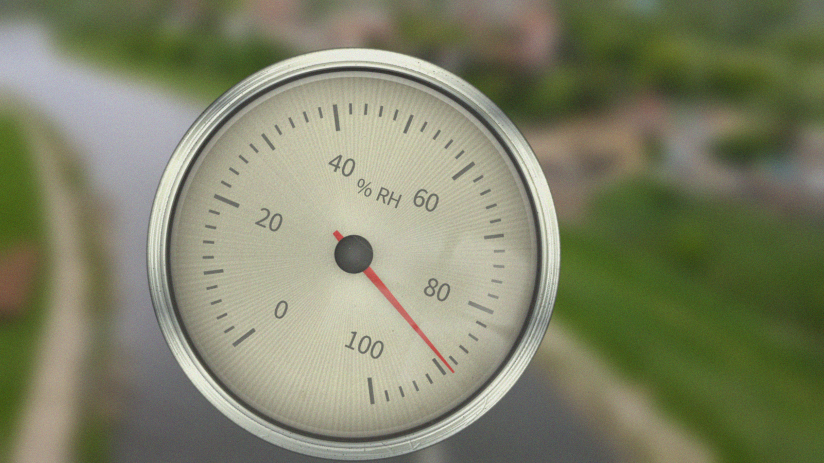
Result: 89%
